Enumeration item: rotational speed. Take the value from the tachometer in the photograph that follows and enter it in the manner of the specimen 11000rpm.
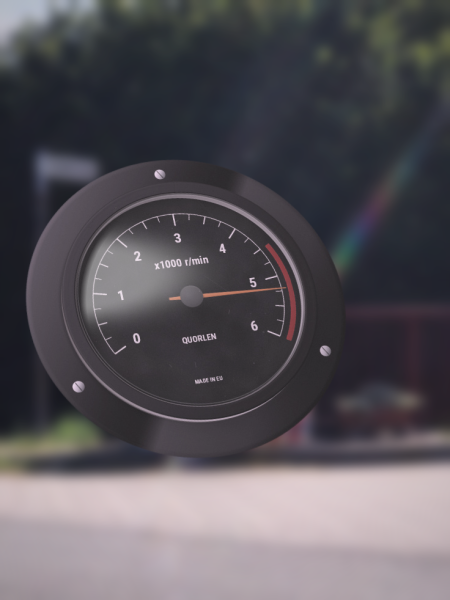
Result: 5250rpm
